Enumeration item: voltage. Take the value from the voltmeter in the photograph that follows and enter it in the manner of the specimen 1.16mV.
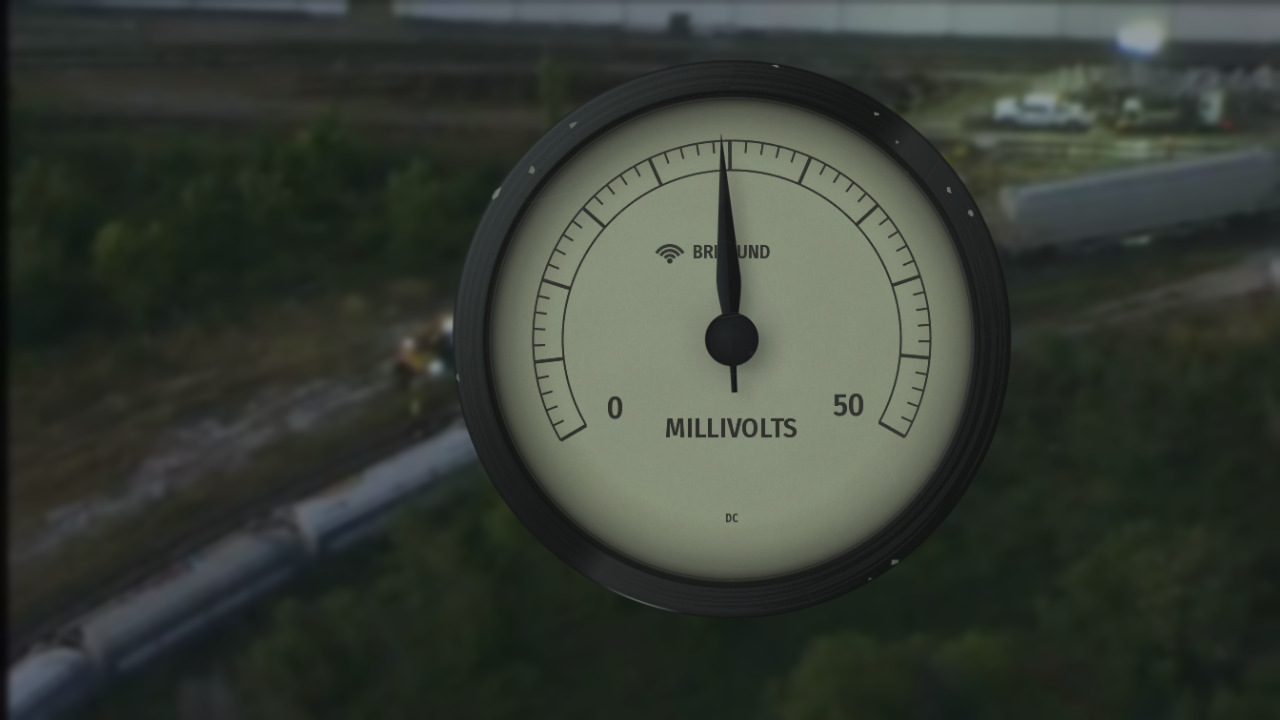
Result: 24.5mV
